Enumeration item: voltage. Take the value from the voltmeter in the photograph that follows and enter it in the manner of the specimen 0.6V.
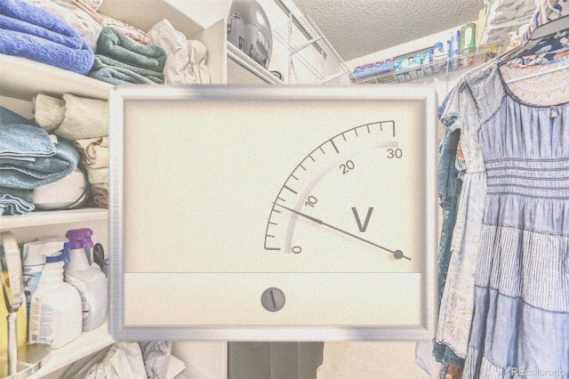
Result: 7V
